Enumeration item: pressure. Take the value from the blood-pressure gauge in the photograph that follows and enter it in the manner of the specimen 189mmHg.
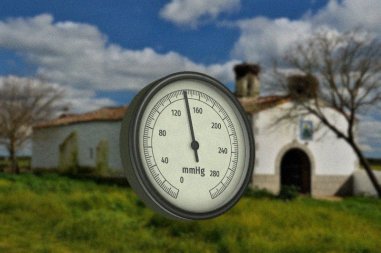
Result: 140mmHg
